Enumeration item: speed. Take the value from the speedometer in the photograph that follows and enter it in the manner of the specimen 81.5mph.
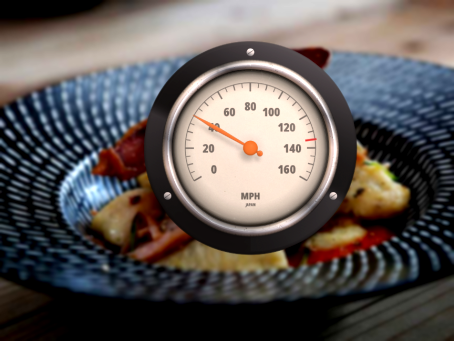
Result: 40mph
